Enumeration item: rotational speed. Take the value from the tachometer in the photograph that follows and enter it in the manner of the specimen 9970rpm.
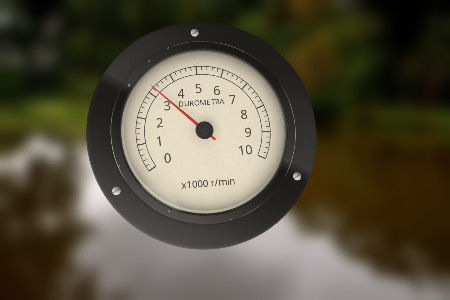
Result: 3200rpm
